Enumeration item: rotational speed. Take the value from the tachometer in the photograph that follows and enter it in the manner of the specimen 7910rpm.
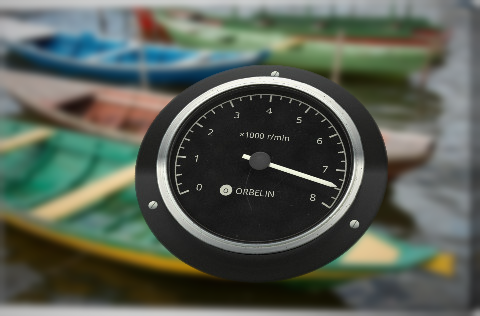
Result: 7500rpm
